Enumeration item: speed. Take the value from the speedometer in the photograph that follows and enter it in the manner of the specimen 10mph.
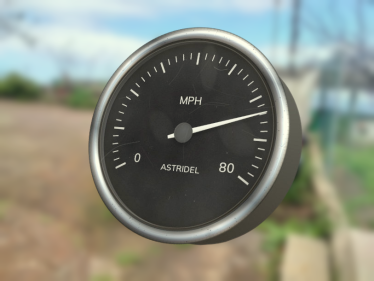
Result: 64mph
